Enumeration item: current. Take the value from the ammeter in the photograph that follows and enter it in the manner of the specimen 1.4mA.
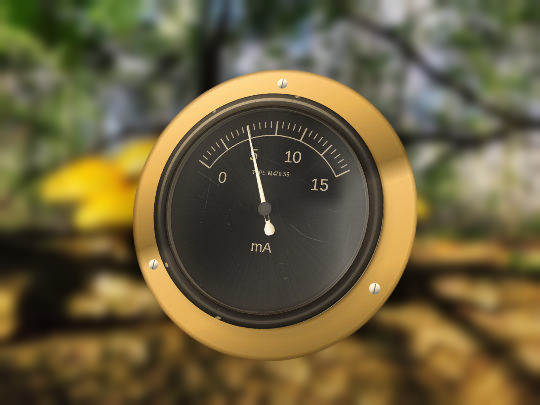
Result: 5mA
